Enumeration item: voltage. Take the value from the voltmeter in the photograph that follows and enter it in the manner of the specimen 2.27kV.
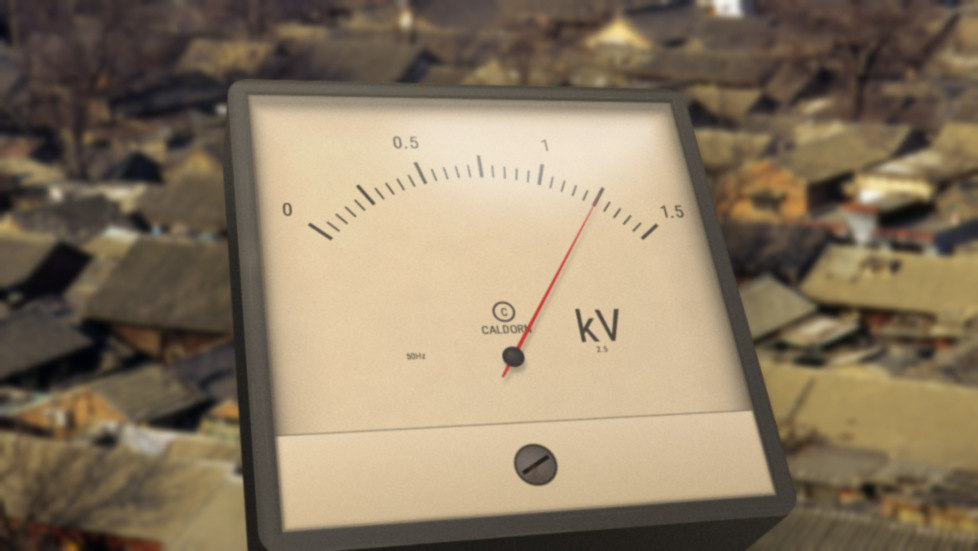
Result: 1.25kV
